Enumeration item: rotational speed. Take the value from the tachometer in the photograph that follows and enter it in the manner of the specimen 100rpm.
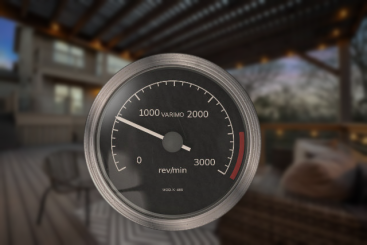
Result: 650rpm
